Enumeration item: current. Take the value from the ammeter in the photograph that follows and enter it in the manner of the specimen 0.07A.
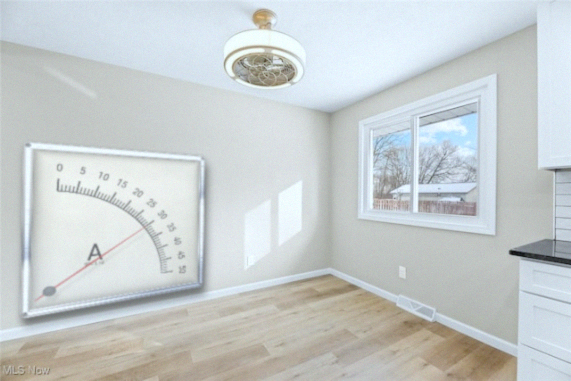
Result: 30A
